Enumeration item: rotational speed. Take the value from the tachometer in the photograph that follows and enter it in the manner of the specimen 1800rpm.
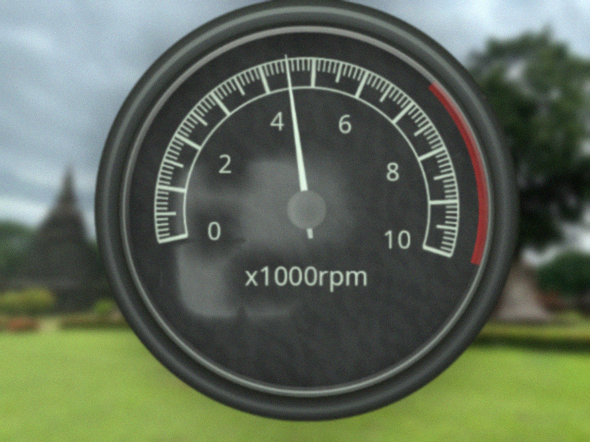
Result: 4500rpm
